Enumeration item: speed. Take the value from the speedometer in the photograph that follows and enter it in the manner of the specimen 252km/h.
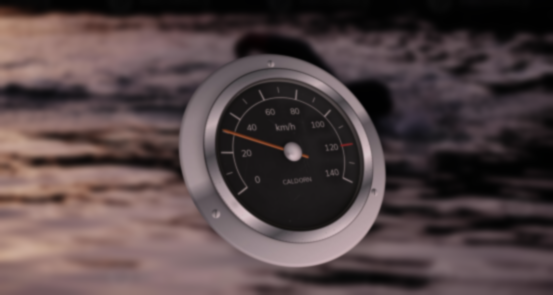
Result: 30km/h
